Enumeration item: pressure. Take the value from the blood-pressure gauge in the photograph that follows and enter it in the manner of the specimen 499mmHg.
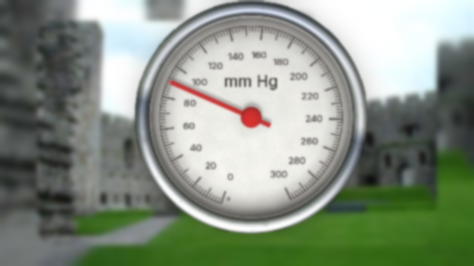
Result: 90mmHg
